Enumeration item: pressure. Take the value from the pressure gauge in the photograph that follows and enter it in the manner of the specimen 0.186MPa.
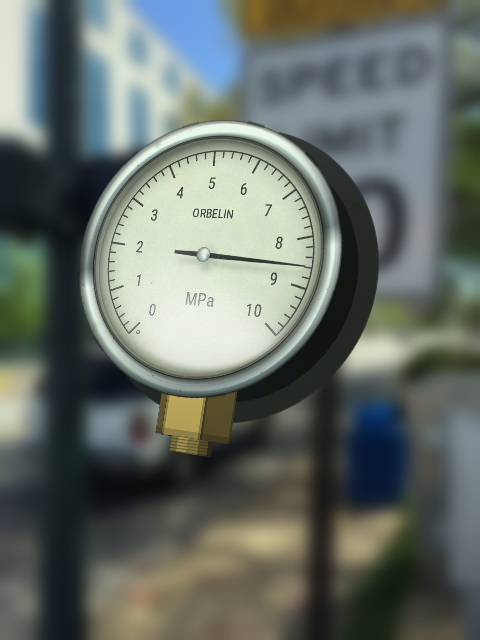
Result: 8.6MPa
